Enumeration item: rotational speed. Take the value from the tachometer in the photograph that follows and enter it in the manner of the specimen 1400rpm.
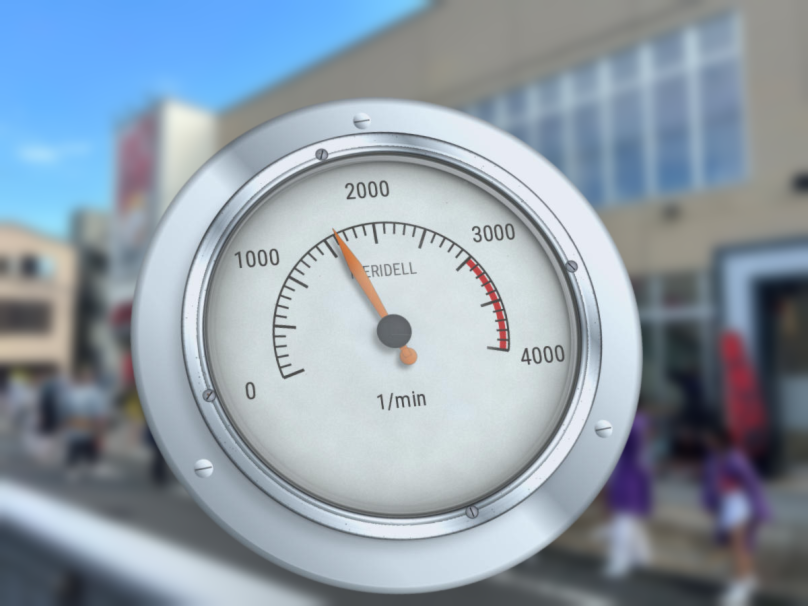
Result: 1600rpm
